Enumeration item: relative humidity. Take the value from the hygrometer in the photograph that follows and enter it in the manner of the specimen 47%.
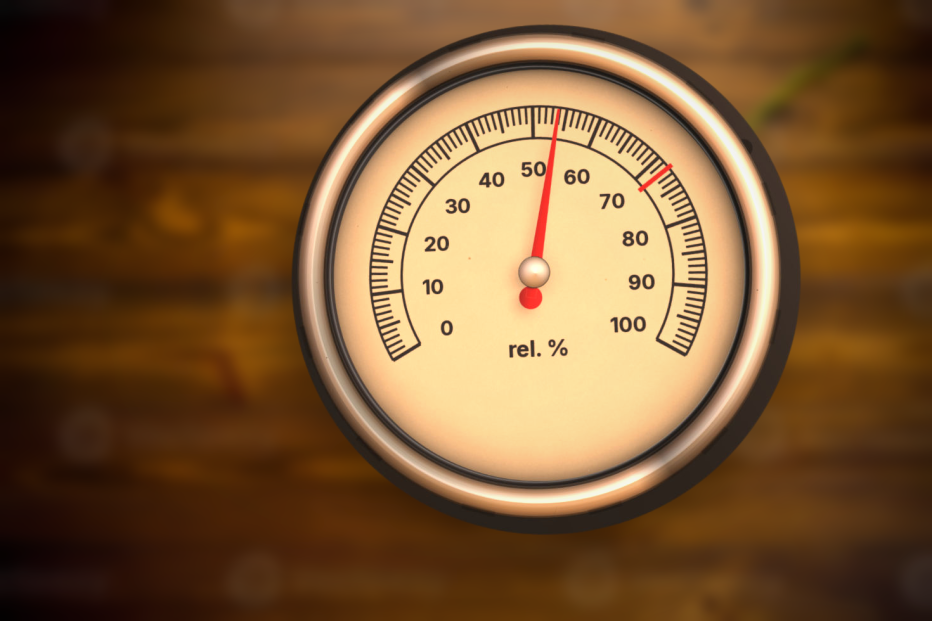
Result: 54%
